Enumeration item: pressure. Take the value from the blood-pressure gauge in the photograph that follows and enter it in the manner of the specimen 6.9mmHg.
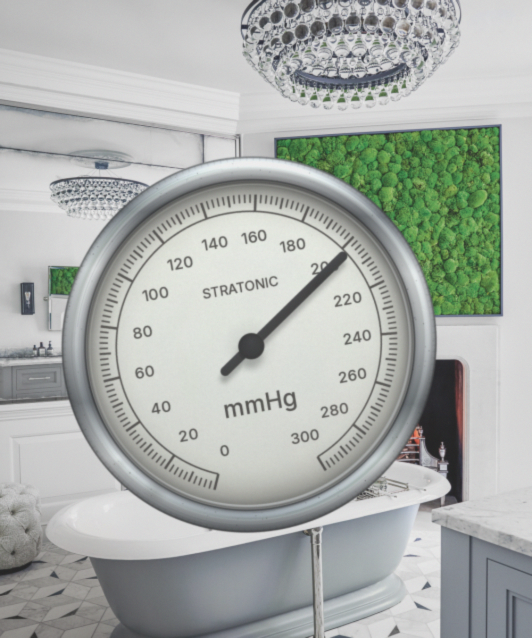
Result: 202mmHg
